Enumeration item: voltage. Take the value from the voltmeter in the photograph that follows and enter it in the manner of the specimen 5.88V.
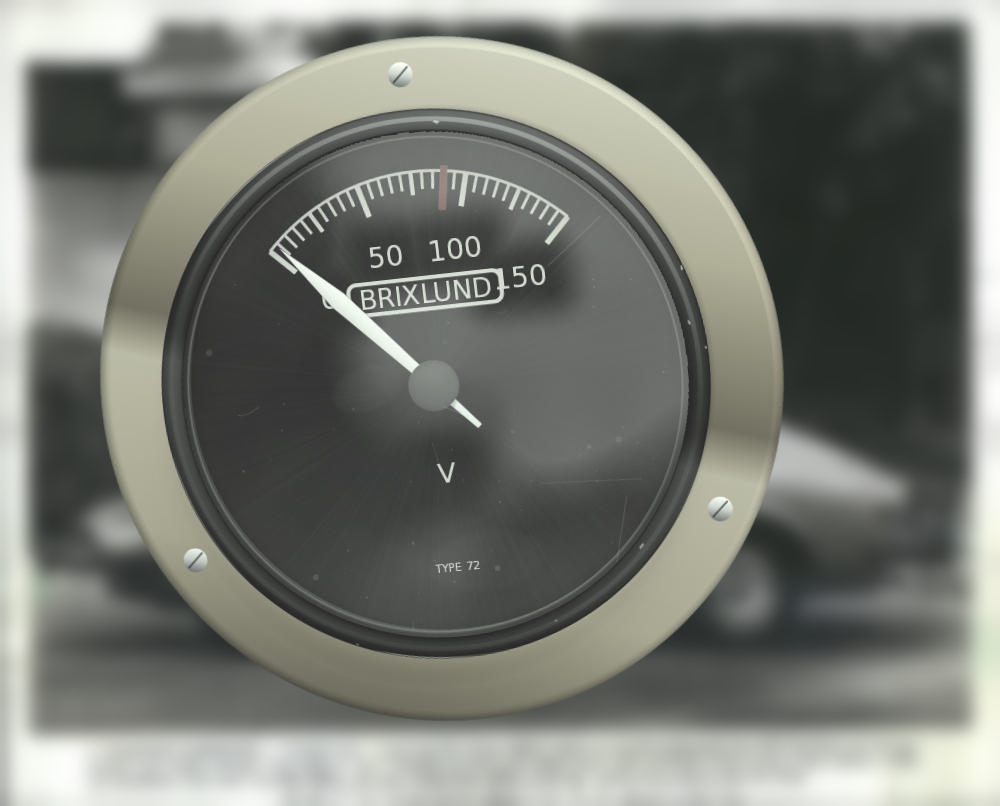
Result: 5V
